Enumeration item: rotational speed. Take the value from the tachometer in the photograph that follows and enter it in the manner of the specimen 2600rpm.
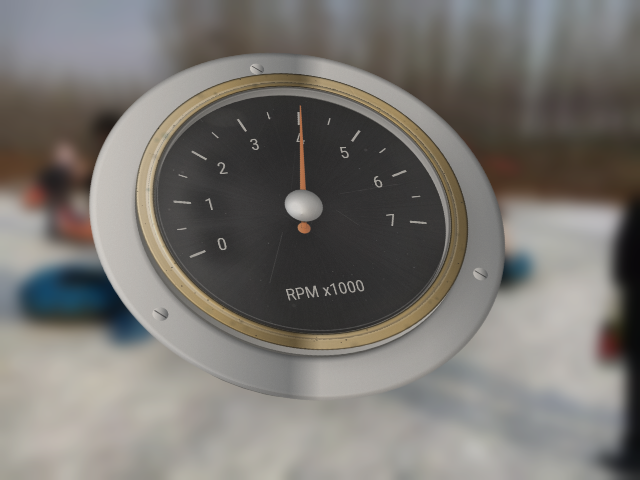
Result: 4000rpm
